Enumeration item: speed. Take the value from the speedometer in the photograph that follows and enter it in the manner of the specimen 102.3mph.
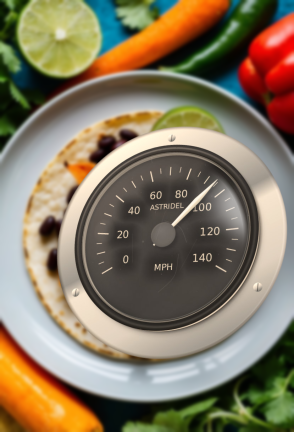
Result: 95mph
